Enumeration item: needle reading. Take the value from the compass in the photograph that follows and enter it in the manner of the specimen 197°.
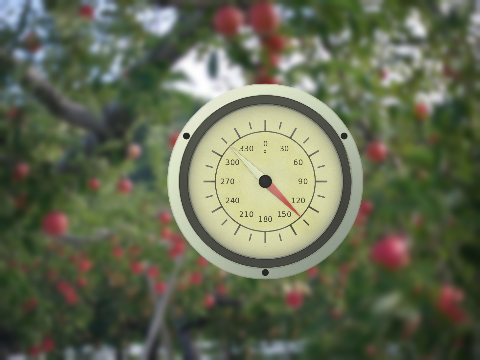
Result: 135°
